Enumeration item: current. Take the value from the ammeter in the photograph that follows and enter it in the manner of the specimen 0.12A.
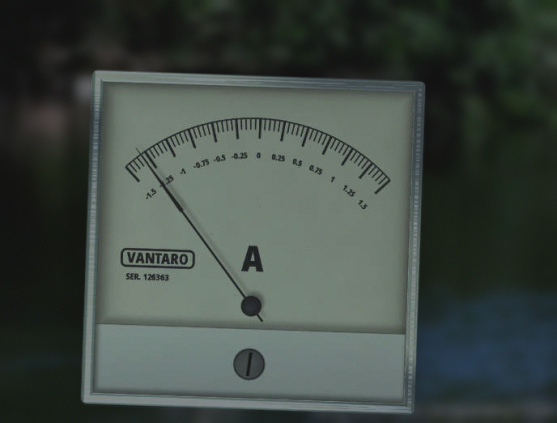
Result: -1.3A
